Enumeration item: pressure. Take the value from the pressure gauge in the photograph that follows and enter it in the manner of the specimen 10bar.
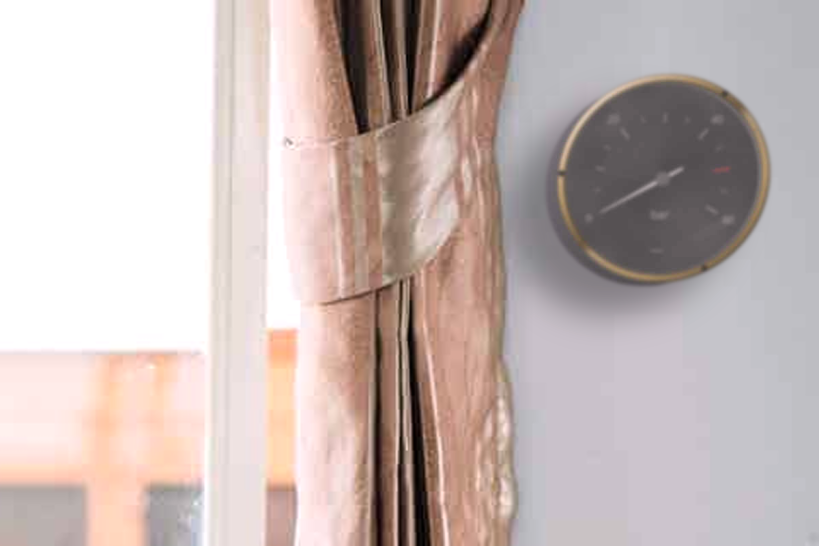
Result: 0bar
